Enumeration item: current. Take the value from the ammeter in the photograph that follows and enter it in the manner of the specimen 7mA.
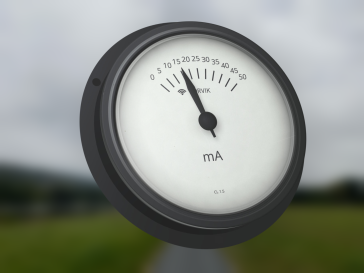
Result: 15mA
